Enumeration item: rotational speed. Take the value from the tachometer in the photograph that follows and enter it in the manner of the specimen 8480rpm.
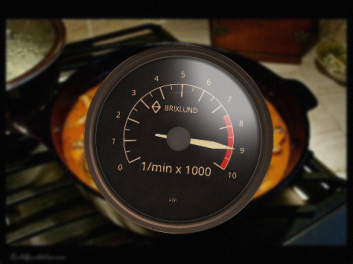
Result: 9000rpm
